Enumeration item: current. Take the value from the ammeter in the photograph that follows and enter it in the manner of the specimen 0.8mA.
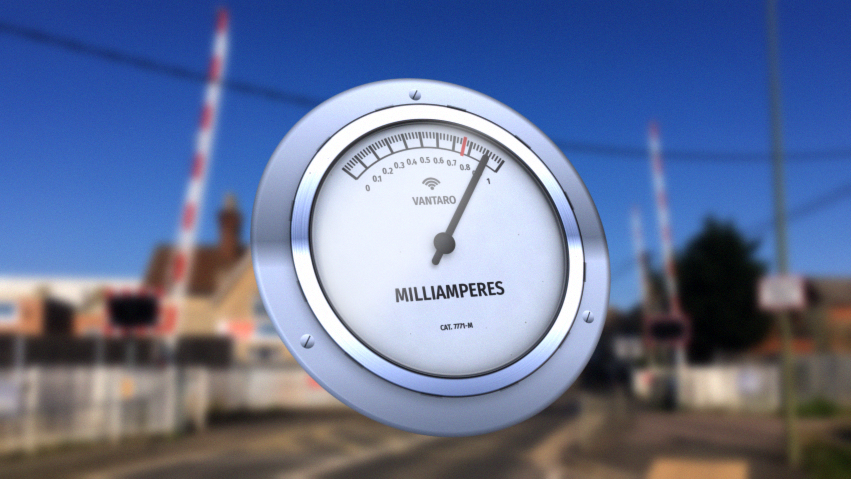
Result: 0.9mA
